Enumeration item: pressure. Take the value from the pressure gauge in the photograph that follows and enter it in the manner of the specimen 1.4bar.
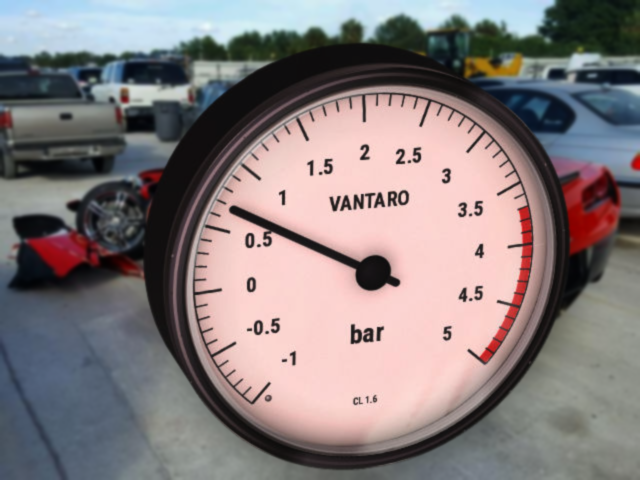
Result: 0.7bar
